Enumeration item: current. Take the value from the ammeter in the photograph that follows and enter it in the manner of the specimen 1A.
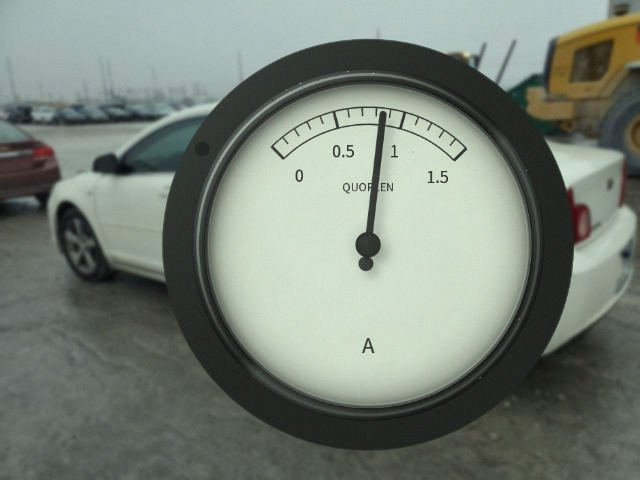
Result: 0.85A
